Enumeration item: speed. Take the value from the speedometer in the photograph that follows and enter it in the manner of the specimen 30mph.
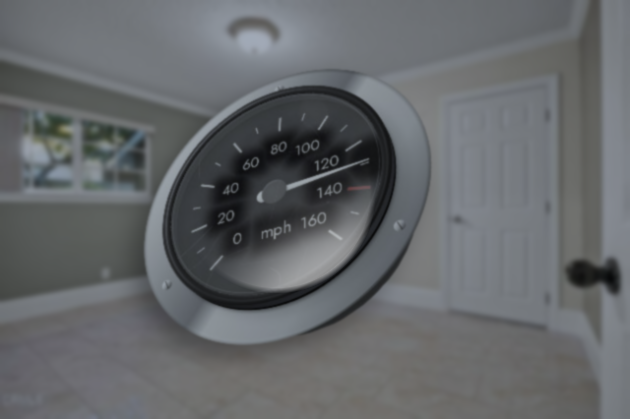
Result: 130mph
